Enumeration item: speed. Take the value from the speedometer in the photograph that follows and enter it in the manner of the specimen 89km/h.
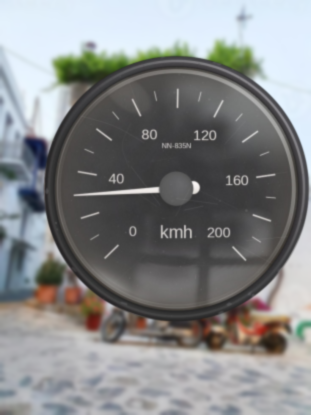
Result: 30km/h
